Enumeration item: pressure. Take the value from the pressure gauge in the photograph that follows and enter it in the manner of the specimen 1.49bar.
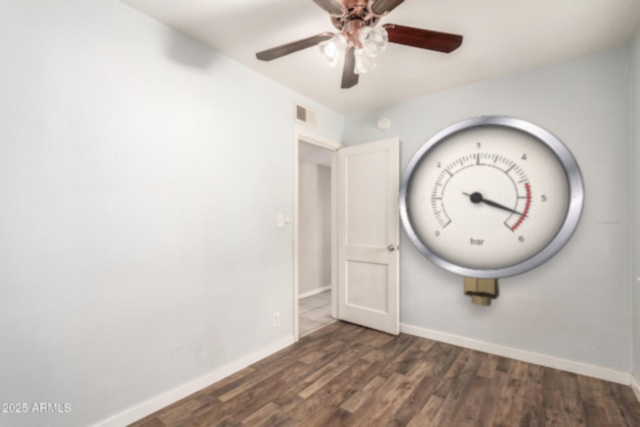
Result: 5.5bar
